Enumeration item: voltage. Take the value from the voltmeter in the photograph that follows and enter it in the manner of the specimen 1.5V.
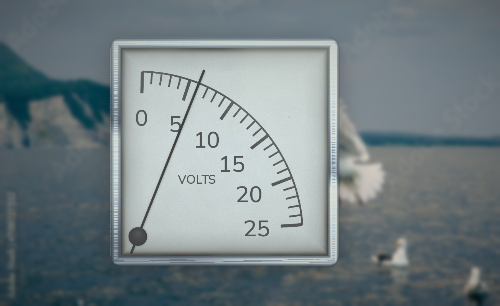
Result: 6V
